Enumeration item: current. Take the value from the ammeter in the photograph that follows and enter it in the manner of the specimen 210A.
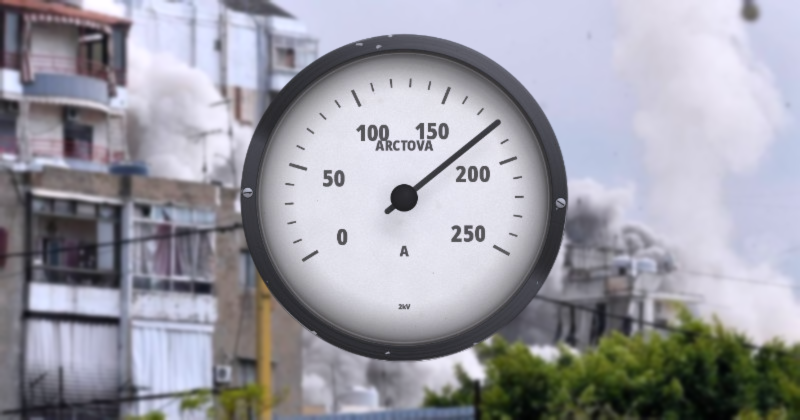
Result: 180A
